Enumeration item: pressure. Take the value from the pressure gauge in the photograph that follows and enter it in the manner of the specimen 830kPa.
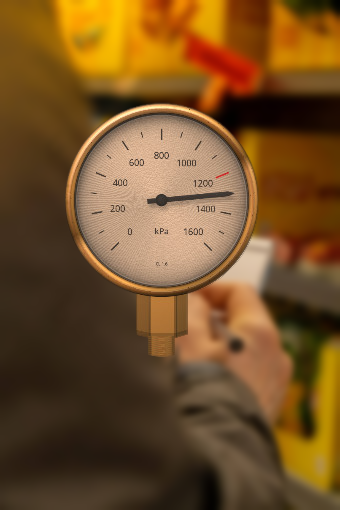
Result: 1300kPa
